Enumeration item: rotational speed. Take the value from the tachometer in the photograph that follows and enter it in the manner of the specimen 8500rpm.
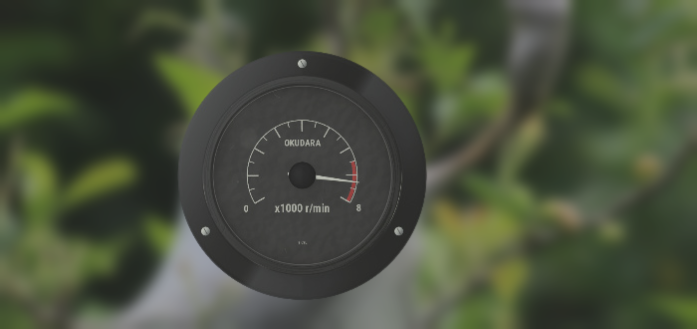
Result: 7250rpm
